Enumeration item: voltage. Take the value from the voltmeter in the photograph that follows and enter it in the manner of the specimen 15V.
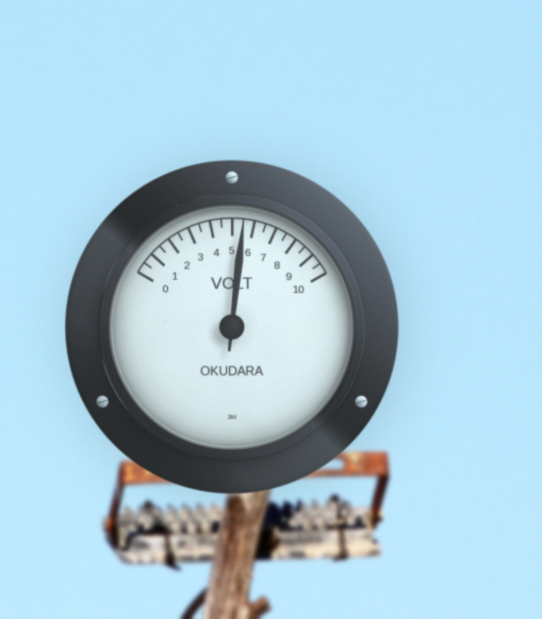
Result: 5.5V
